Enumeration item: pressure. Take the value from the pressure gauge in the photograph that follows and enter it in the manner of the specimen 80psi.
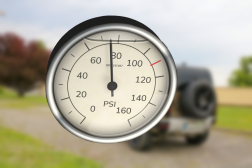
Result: 75psi
